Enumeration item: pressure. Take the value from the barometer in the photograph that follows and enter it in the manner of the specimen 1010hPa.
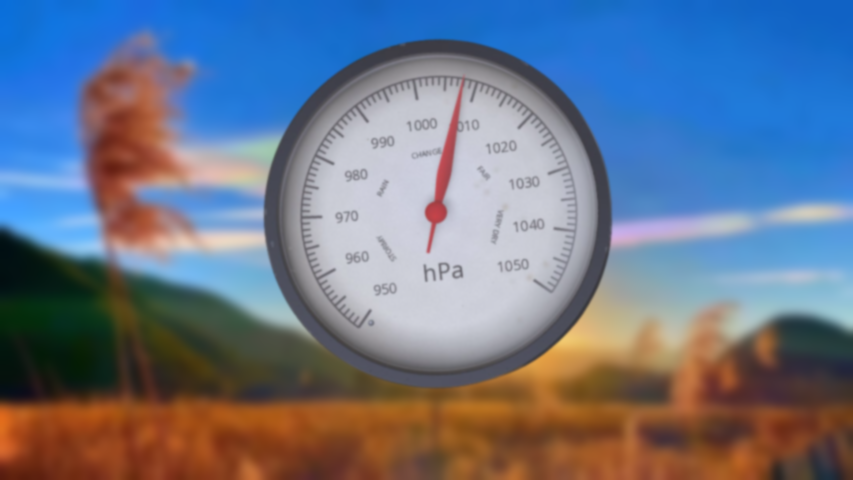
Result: 1008hPa
